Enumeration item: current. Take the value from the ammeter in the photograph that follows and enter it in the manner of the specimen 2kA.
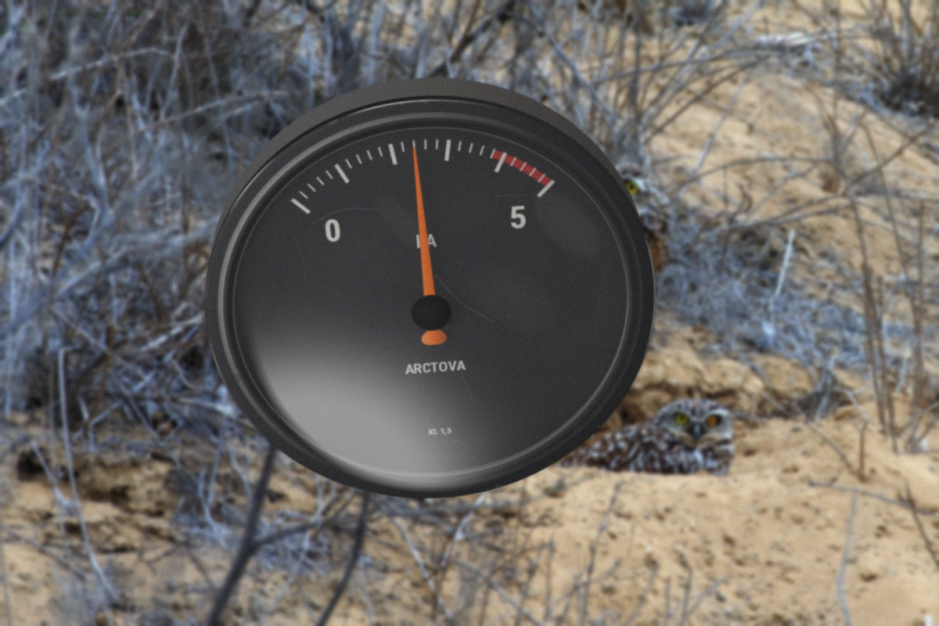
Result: 2.4kA
